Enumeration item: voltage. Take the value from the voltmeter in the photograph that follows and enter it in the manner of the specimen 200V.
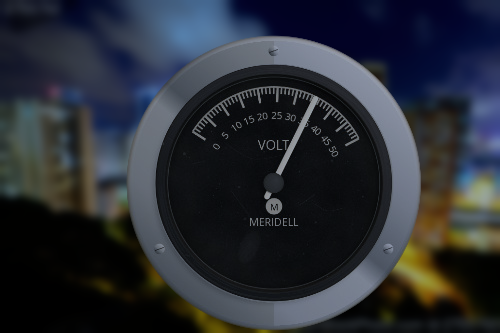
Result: 35V
